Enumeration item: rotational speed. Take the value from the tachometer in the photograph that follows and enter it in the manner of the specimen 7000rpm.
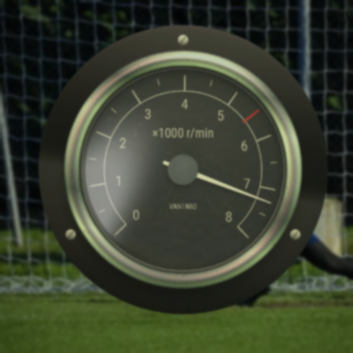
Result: 7250rpm
